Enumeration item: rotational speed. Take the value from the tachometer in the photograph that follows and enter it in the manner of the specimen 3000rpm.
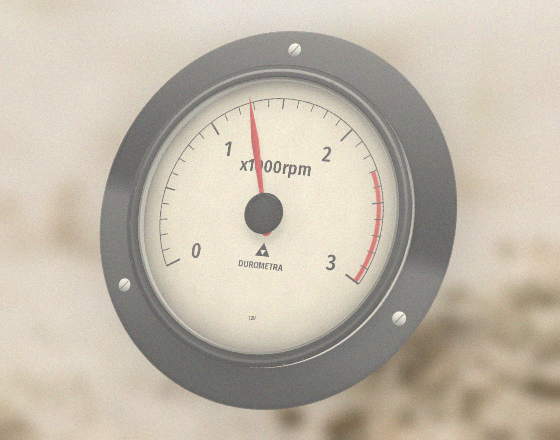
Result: 1300rpm
